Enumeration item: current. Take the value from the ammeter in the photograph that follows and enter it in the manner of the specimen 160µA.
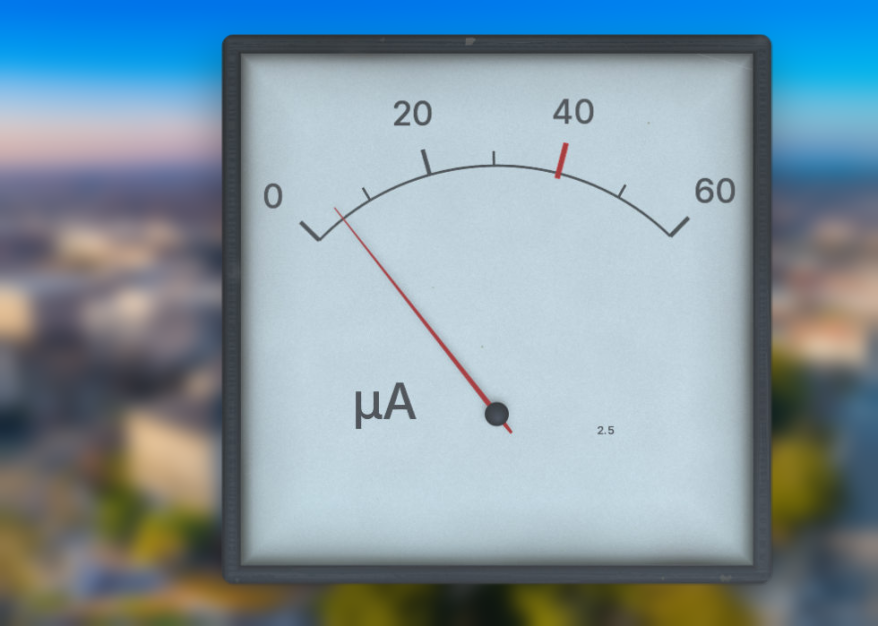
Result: 5µA
